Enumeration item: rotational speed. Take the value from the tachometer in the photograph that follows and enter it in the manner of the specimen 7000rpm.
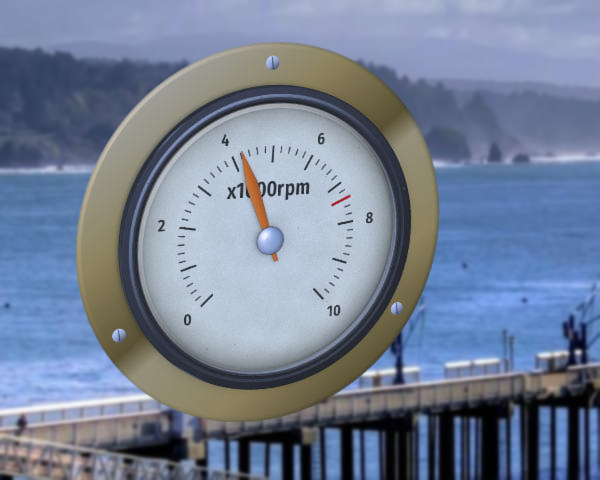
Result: 4200rpm
